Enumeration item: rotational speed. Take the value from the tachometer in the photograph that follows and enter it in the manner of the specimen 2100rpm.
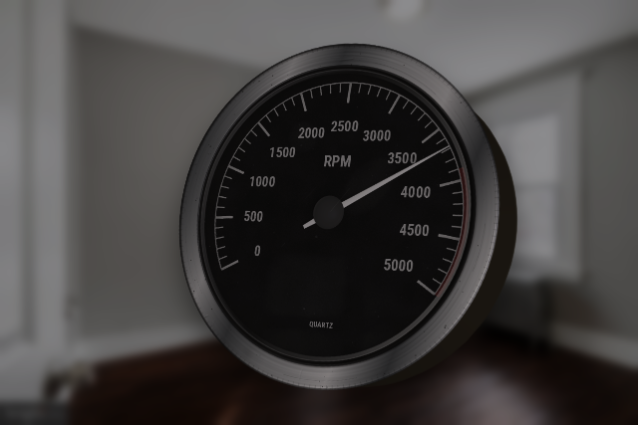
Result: 3700rpm
